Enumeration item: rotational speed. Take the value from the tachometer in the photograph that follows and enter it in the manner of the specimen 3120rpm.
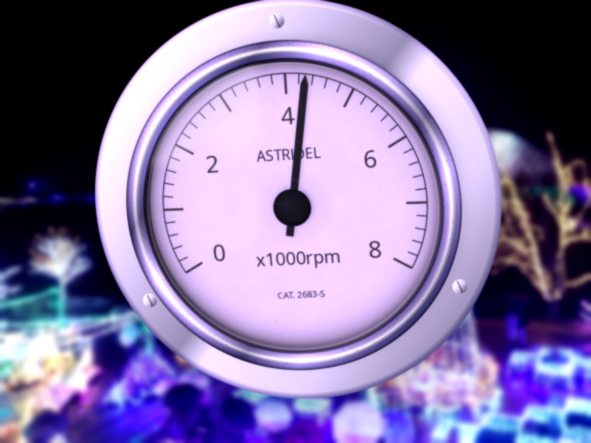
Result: 4300rpm
